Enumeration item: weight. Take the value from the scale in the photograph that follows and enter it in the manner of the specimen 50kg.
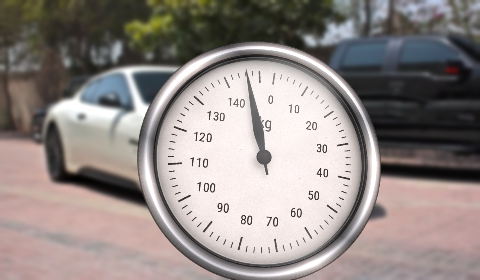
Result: 146kg
